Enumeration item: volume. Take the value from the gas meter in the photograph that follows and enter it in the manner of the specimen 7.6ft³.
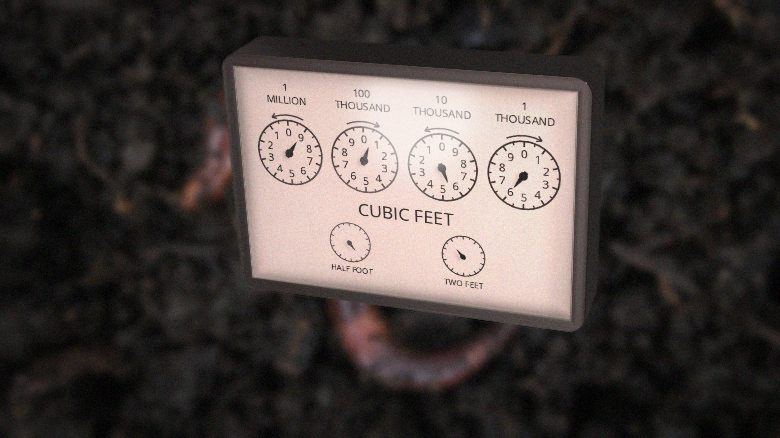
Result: 905600ft³
